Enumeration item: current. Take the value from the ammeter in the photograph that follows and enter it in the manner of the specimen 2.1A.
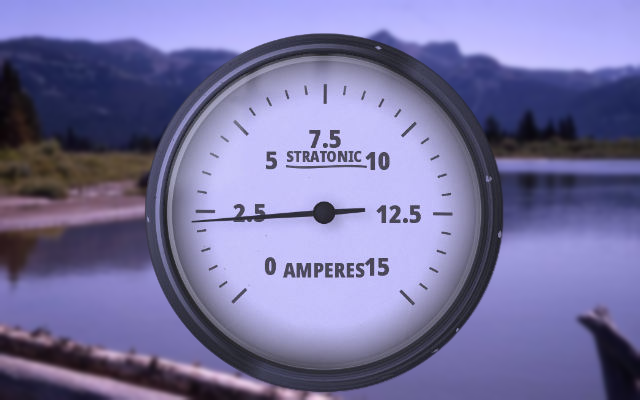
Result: 2.25A
